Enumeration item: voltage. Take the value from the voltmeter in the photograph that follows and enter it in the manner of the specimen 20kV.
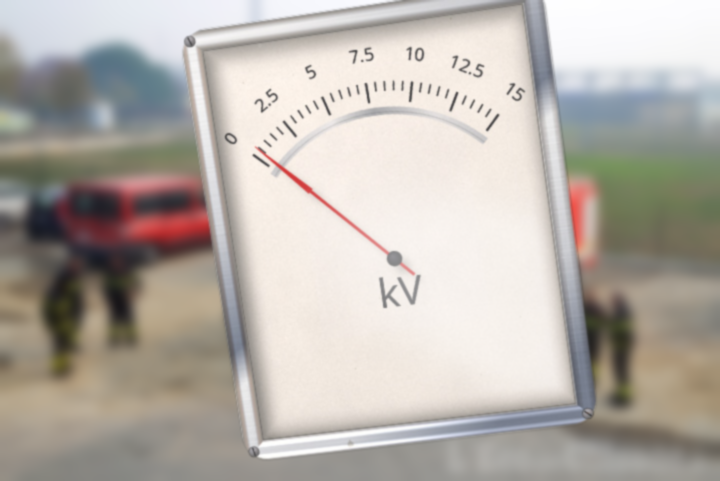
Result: 0.5kV
